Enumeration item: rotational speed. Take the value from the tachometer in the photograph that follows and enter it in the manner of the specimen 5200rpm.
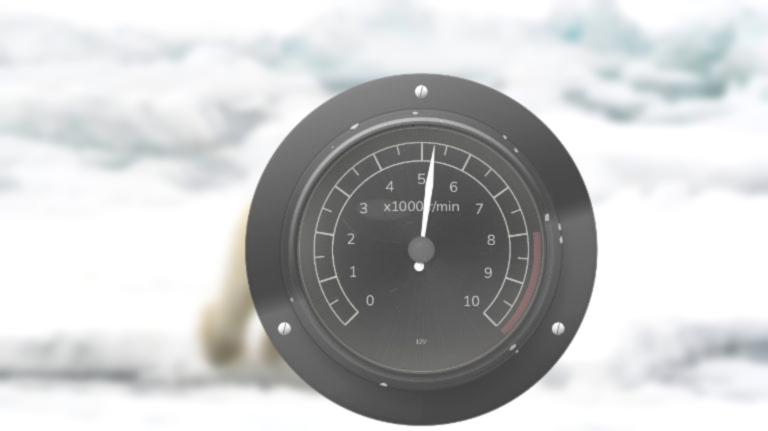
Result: 5250rpm
